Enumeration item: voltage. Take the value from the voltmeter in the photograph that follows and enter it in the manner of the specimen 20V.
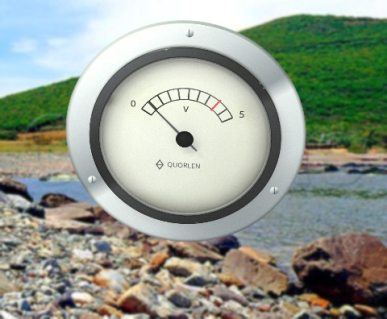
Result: 0.5V
